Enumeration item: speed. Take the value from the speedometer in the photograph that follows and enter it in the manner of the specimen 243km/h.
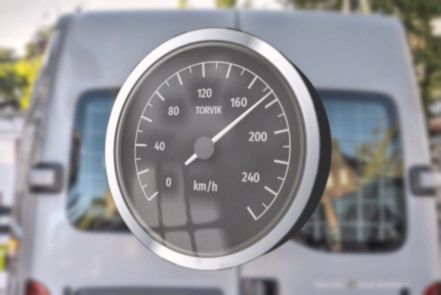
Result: 175km/h
